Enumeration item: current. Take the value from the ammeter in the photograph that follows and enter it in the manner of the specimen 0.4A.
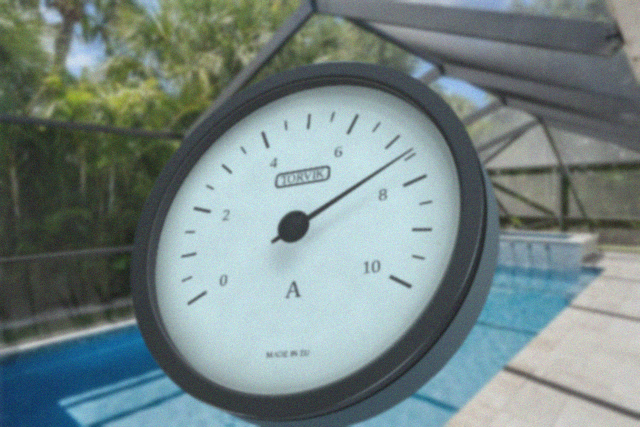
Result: 7.5A
